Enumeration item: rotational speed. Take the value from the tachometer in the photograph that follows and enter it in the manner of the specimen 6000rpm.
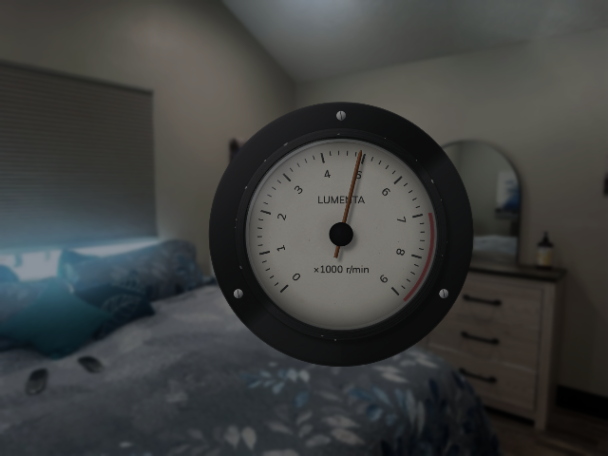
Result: 4900rpm
